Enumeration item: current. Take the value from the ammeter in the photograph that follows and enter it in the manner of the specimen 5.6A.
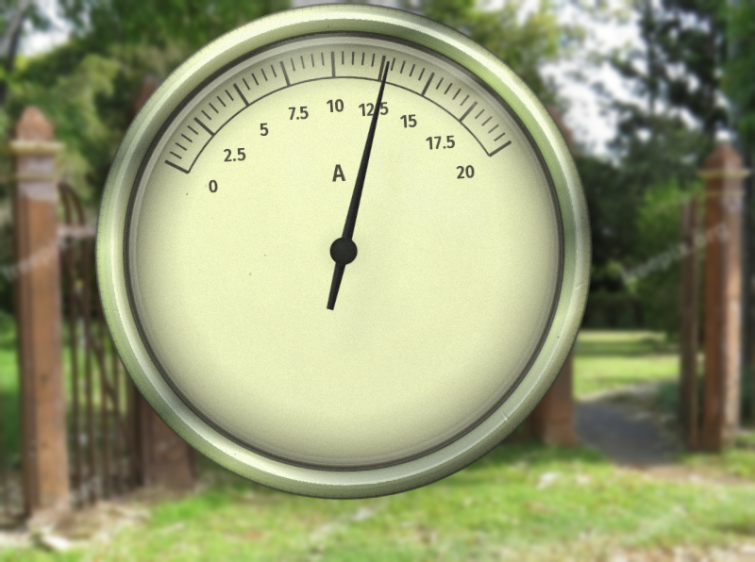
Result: 12.75A
